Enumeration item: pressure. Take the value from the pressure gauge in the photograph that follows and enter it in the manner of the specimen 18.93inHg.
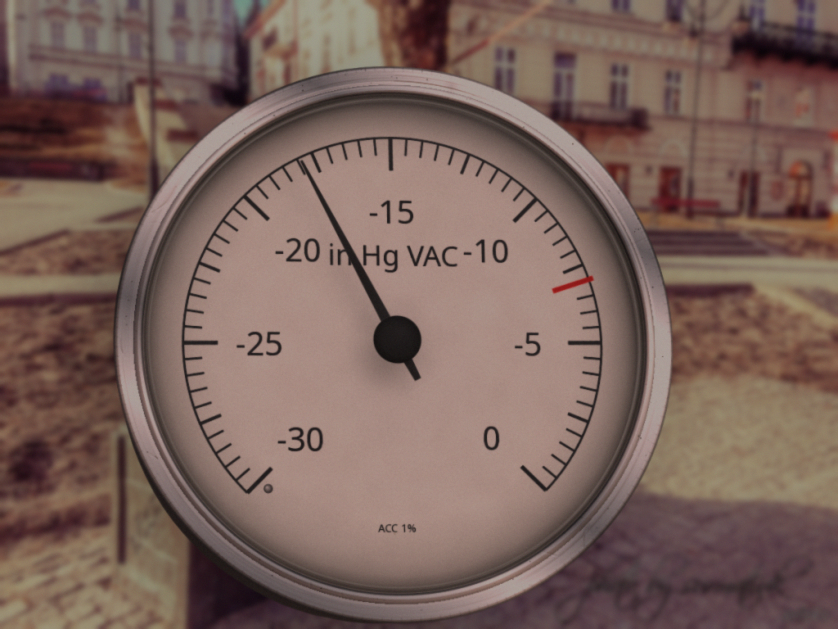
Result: -18inHg
